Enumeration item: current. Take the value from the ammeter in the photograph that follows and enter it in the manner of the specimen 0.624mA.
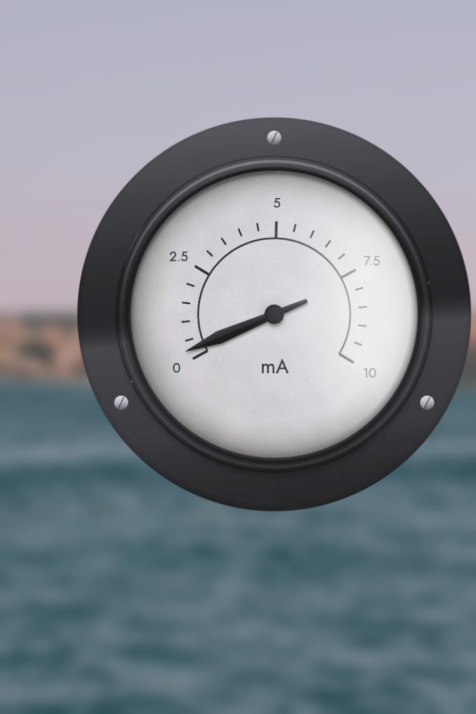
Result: 0.25mA
